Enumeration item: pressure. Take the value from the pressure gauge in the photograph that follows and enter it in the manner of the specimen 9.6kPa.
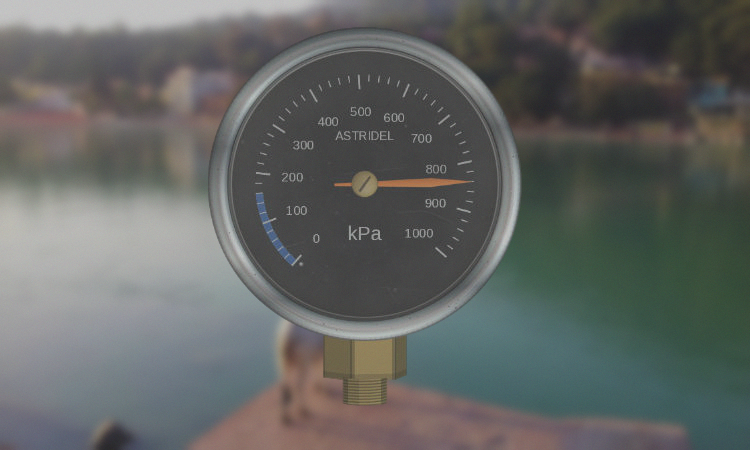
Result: 840kPa
